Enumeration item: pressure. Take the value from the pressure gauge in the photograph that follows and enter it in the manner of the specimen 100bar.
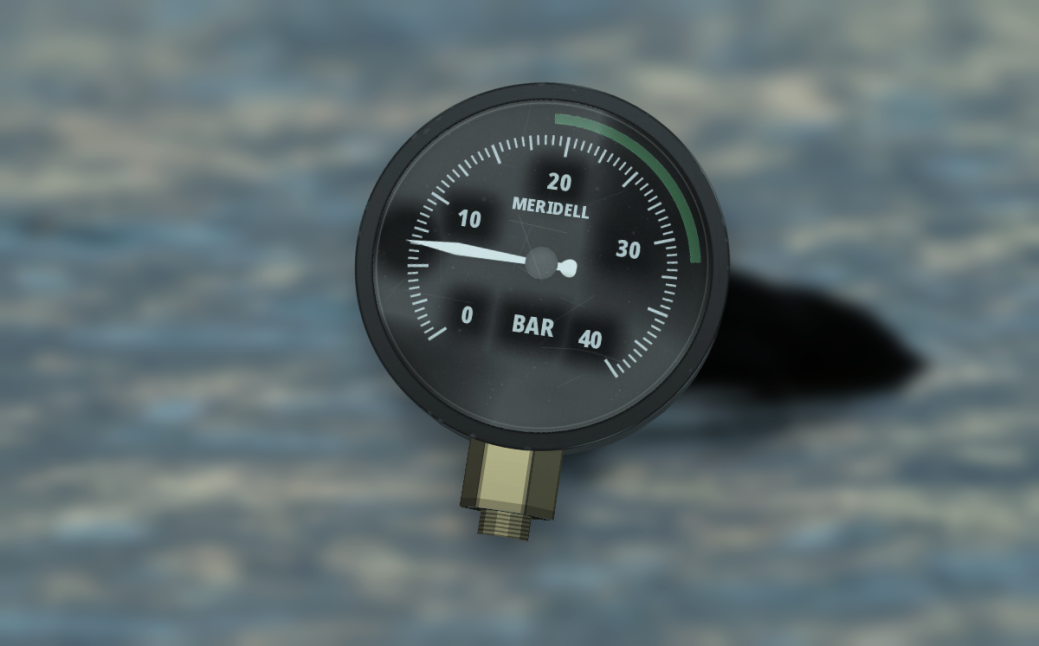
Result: 6.5bar
